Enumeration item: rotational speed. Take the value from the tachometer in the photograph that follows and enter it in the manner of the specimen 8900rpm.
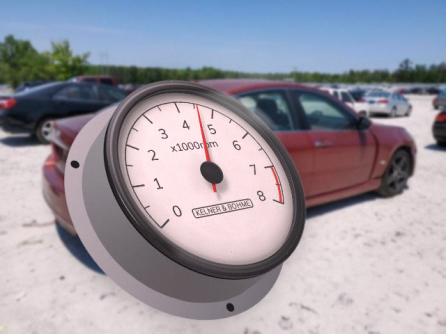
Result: 4500rpm
